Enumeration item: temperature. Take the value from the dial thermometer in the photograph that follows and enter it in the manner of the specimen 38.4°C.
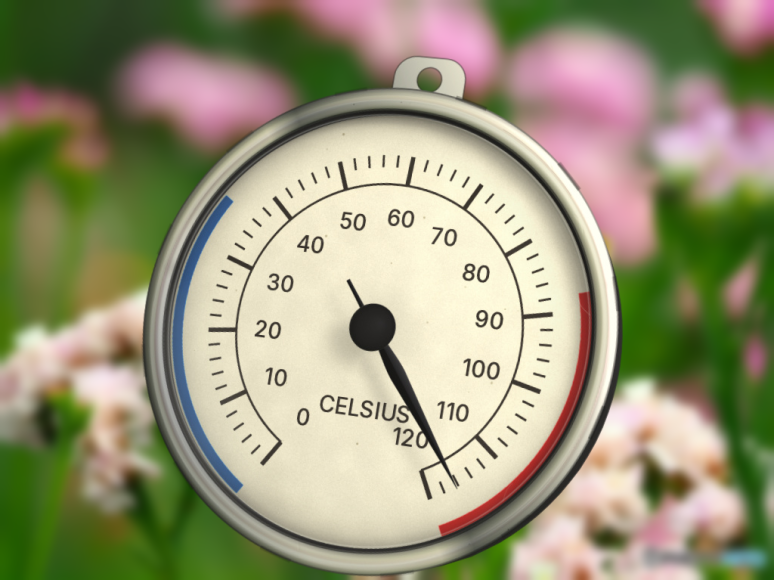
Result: 116°C
